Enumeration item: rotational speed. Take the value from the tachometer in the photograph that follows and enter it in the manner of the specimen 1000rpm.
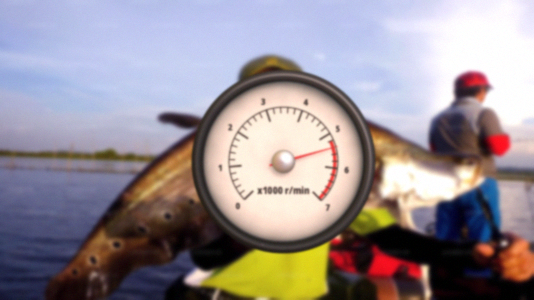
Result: 5400rpm
